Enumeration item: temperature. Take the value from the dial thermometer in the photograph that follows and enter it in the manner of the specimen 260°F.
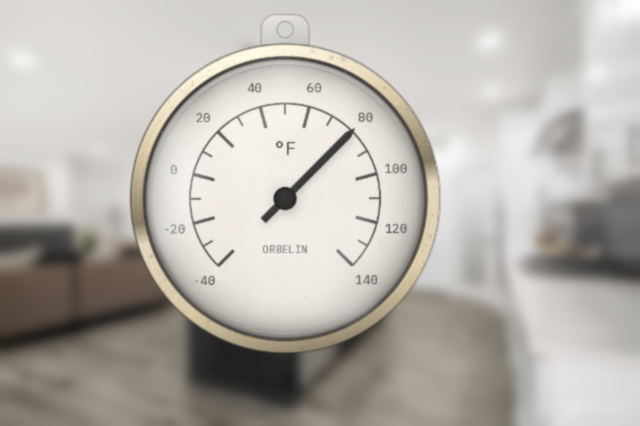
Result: 80°F
